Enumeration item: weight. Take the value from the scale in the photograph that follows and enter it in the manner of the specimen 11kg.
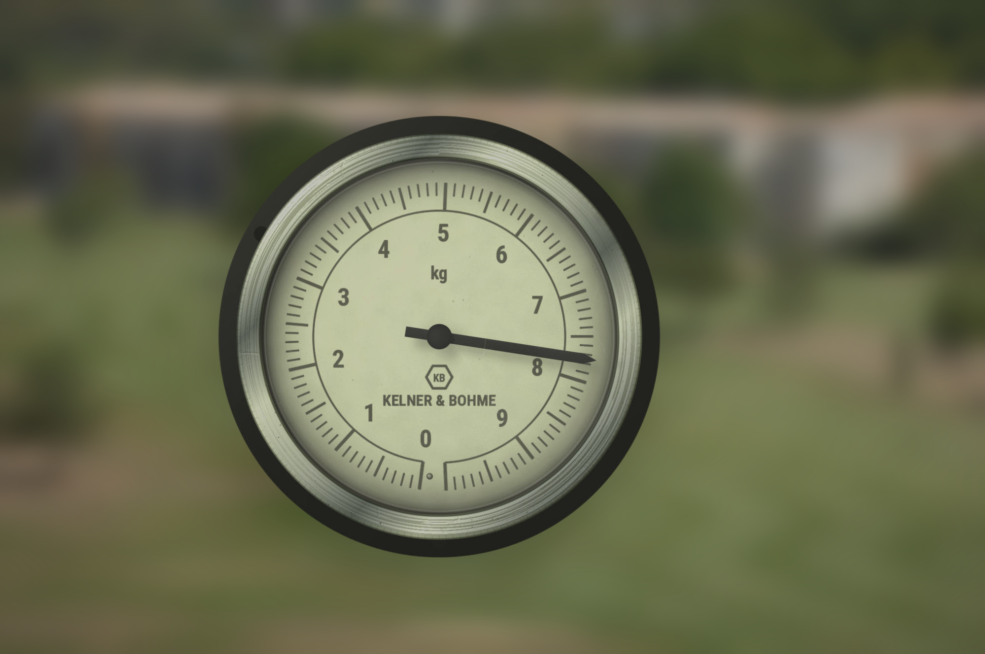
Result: 7.75kg
